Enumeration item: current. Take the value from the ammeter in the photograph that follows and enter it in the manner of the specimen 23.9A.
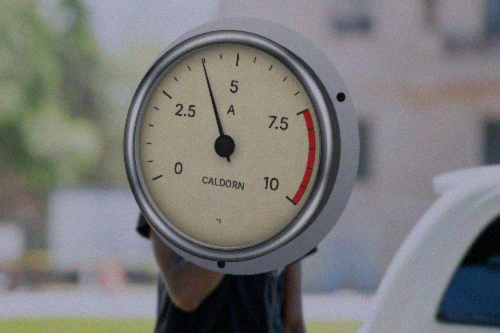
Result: 4A
